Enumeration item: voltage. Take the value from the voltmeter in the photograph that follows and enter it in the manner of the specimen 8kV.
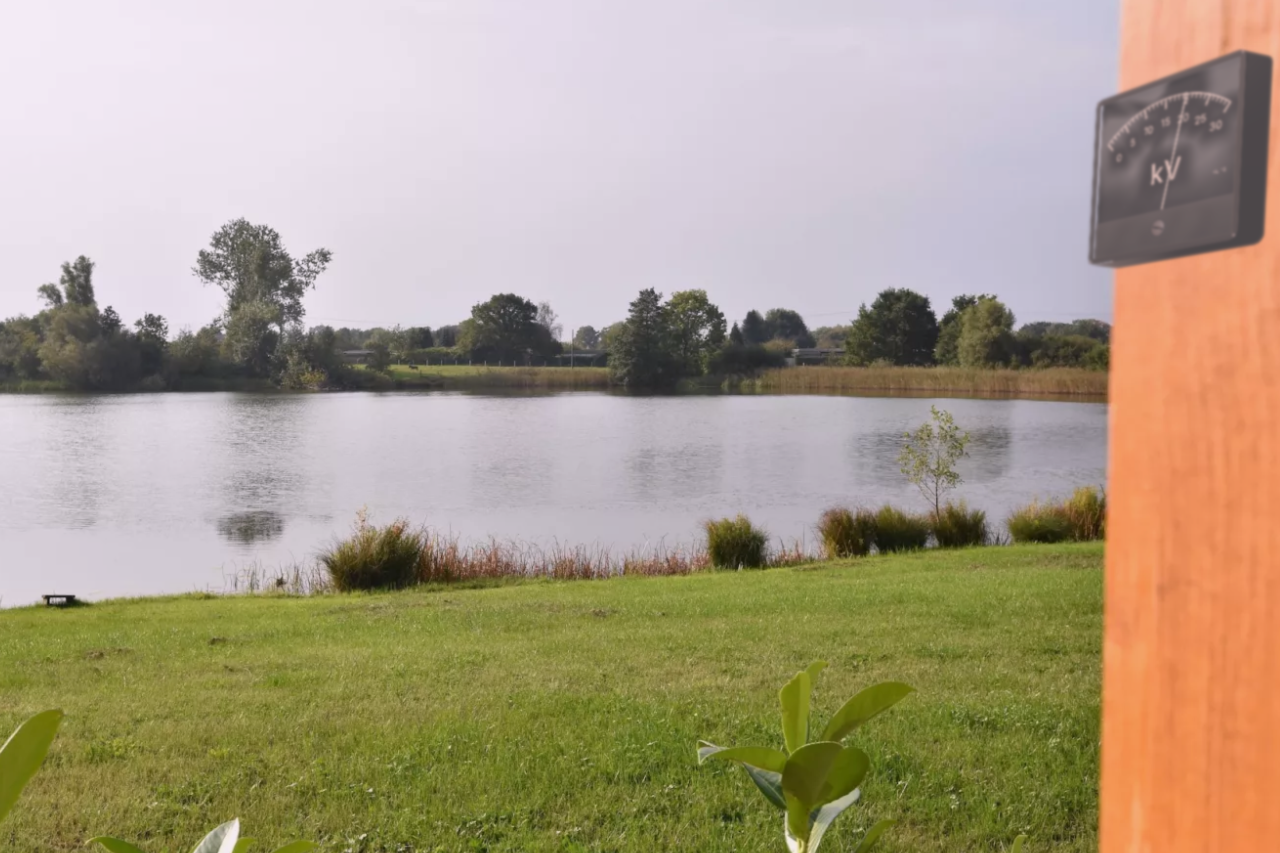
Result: 20kV
